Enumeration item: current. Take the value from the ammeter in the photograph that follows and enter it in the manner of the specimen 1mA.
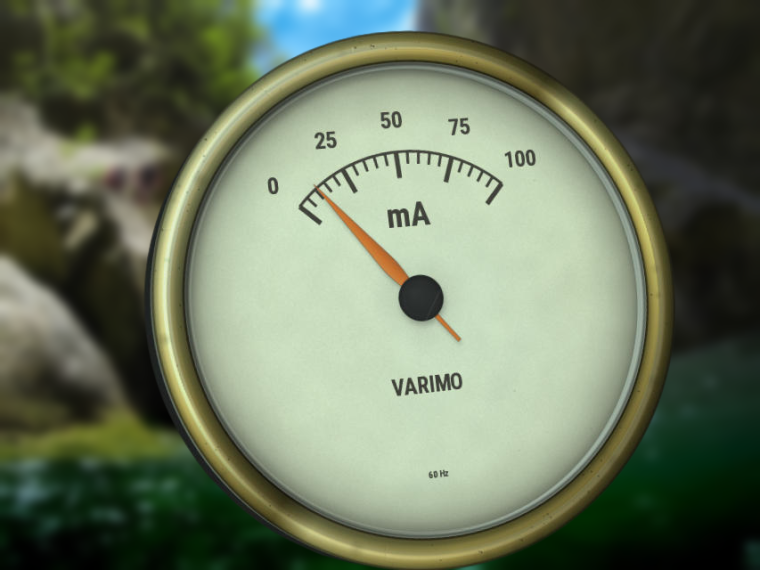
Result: 10mA
